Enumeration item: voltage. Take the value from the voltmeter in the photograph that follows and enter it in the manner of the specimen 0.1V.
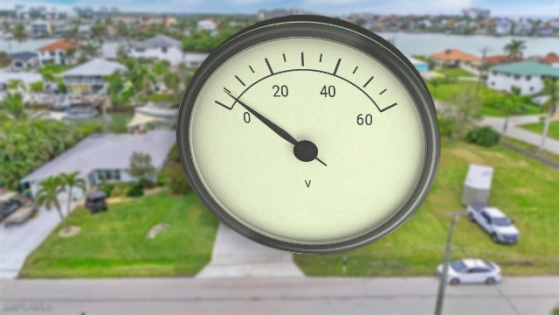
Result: 5V
